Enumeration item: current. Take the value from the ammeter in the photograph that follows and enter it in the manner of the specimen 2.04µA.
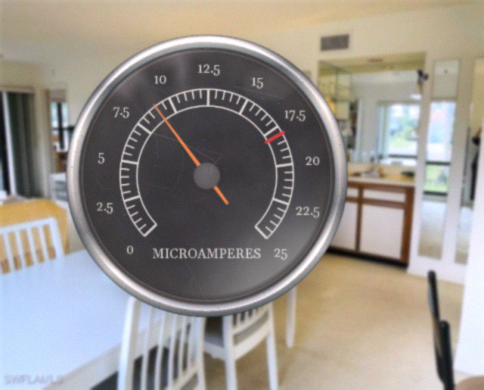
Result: 9µA
